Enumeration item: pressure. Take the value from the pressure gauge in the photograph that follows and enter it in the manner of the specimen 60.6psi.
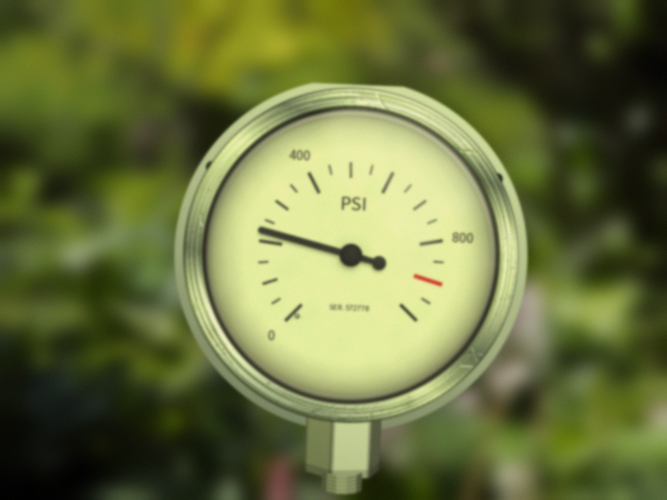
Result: 225psi
